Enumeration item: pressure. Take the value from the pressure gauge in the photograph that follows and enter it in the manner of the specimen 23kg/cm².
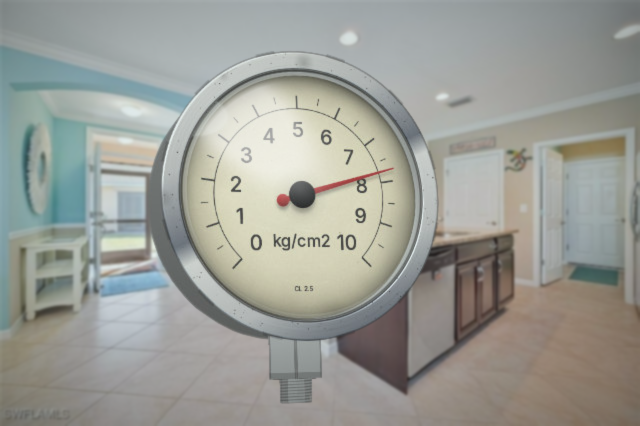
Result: 7.75kg/cm²
